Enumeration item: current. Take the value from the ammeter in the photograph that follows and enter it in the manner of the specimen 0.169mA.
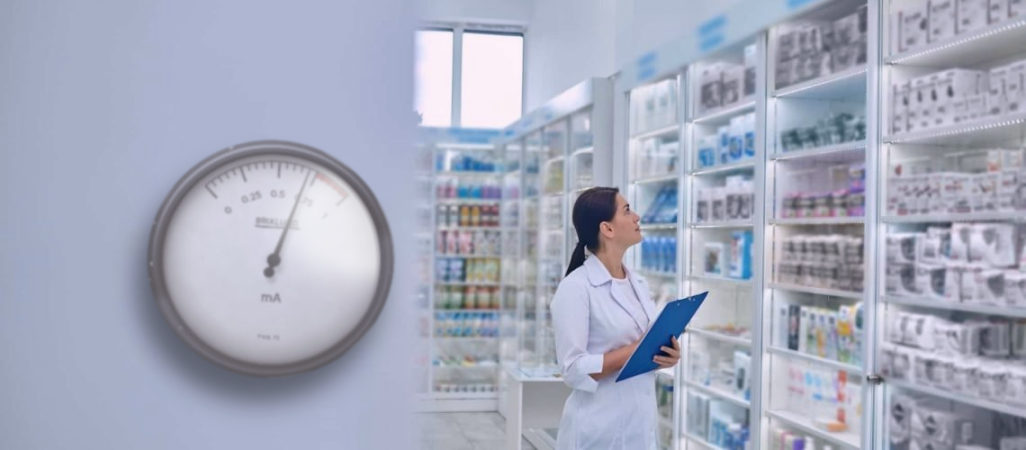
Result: 0.7mA
